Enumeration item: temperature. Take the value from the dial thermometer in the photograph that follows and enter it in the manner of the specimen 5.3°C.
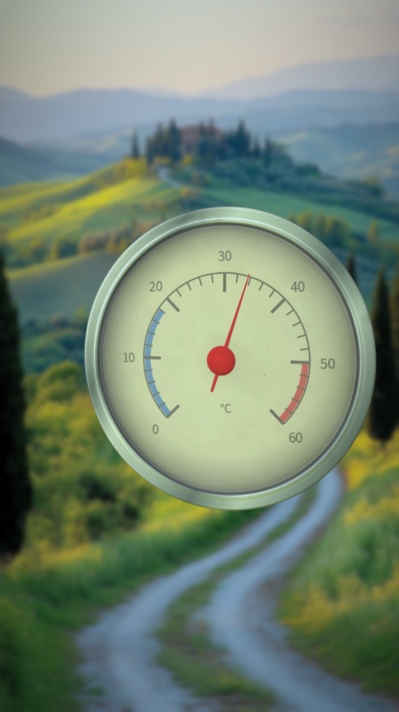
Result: 34°C
